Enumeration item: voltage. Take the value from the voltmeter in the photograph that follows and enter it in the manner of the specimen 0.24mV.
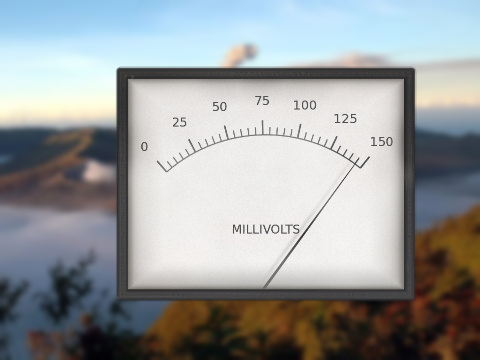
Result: 145mV
